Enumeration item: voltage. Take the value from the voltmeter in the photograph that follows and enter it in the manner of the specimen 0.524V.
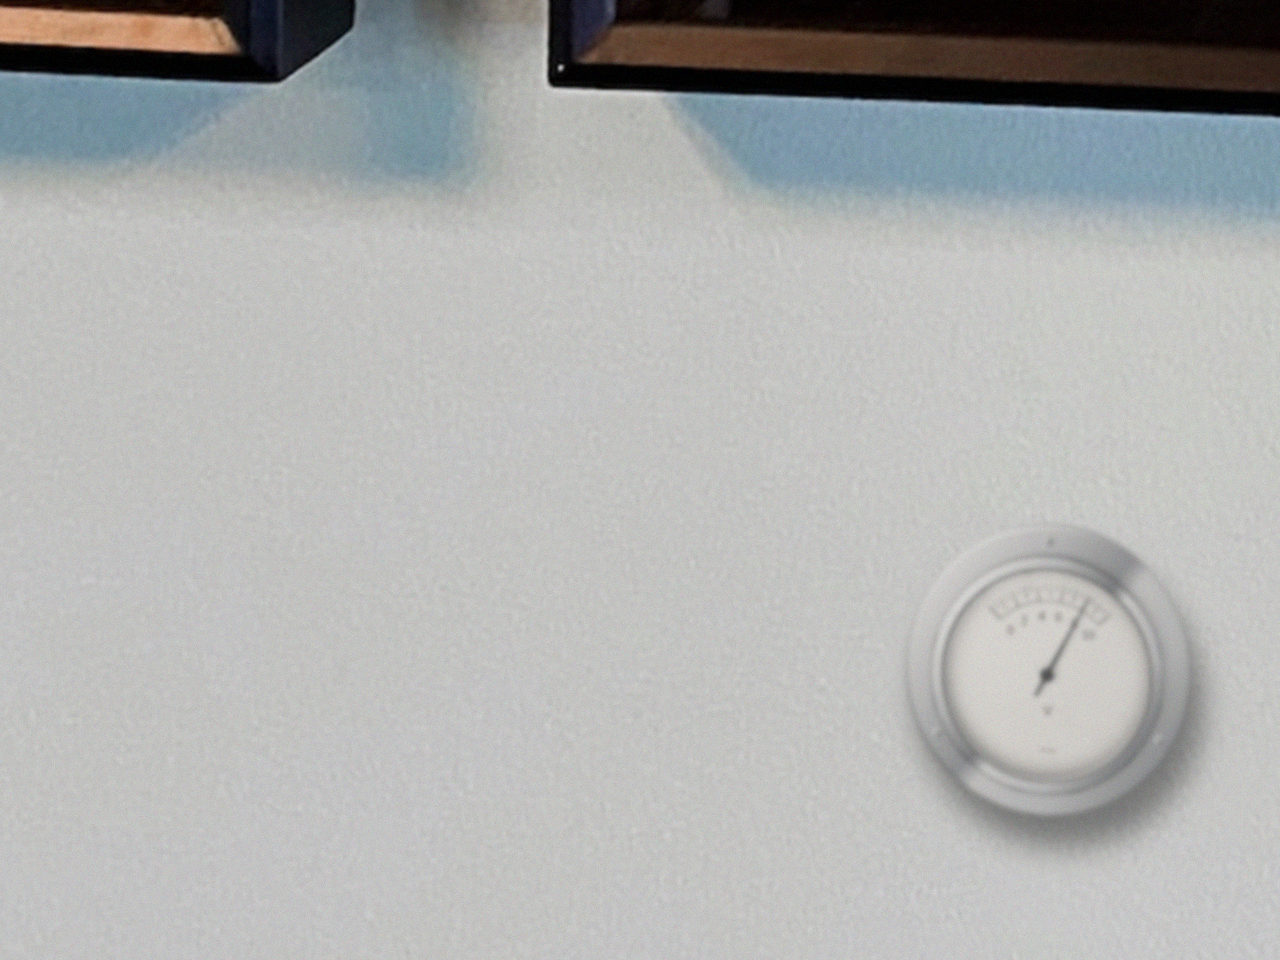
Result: 8V
